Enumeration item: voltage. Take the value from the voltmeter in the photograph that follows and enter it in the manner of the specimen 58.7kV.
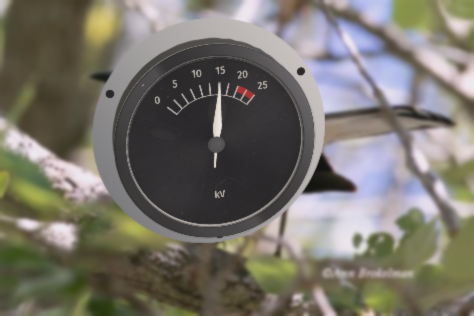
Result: 15kV
